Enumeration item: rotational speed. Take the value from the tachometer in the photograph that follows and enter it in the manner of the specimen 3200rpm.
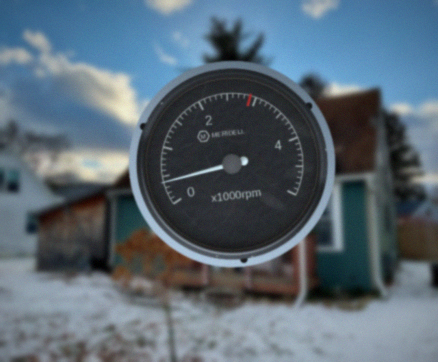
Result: 400rpm
